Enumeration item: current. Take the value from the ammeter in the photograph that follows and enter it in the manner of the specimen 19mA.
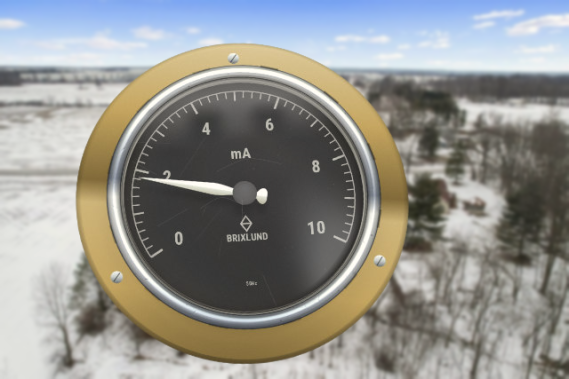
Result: 1.8mA
